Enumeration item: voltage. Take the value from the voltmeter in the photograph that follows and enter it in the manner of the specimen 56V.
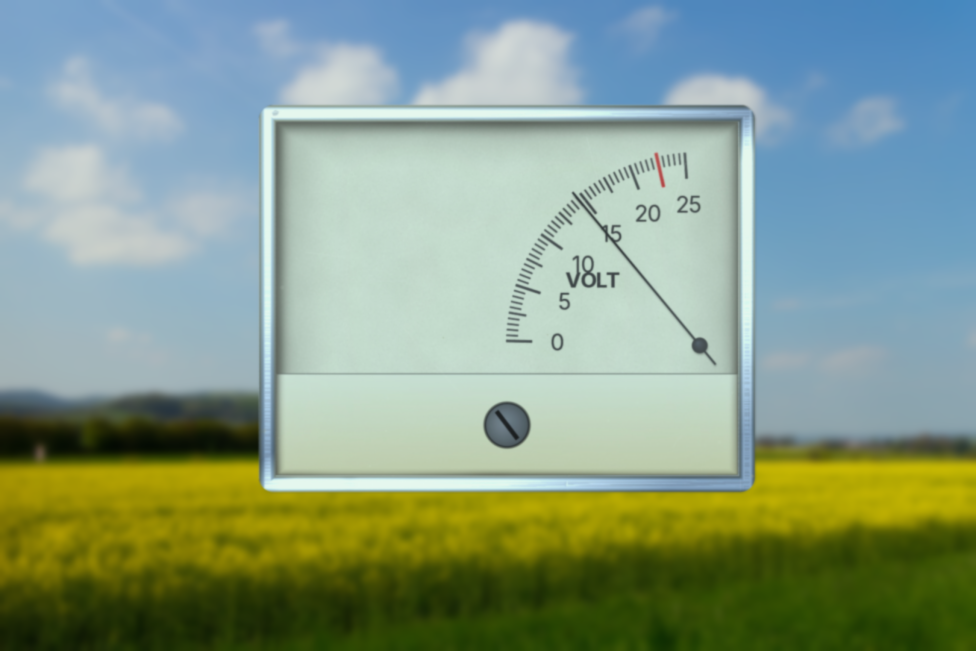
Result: 14.5V
